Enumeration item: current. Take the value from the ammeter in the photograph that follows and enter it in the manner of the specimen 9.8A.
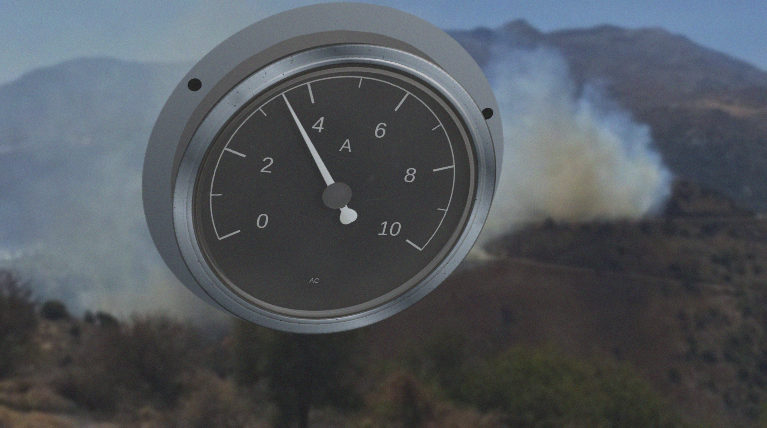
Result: 3.5A
